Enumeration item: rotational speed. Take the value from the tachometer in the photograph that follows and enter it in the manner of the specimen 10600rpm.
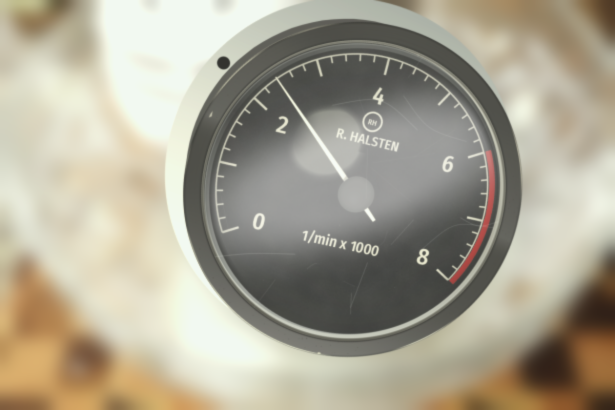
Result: 2400rpm
